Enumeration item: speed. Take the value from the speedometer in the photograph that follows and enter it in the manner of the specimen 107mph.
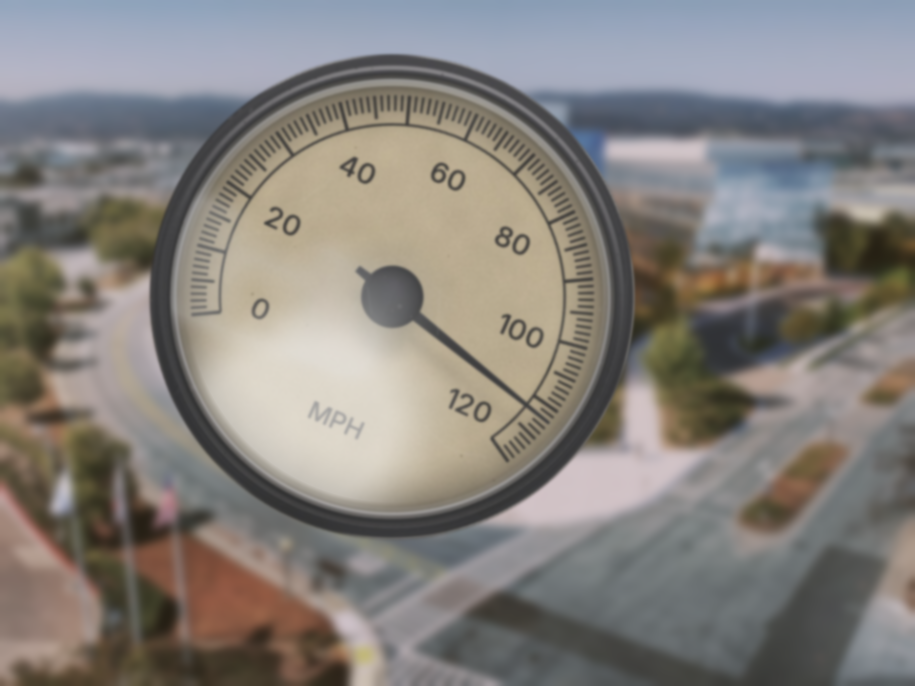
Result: 112mph
